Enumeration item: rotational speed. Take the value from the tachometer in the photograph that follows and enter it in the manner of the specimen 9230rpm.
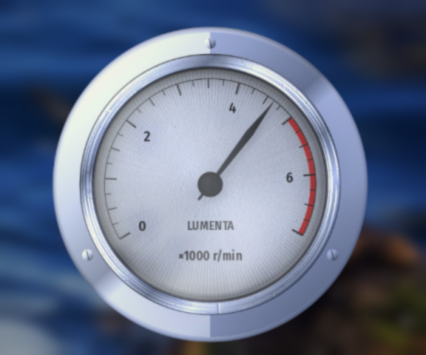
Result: 4625rpm
